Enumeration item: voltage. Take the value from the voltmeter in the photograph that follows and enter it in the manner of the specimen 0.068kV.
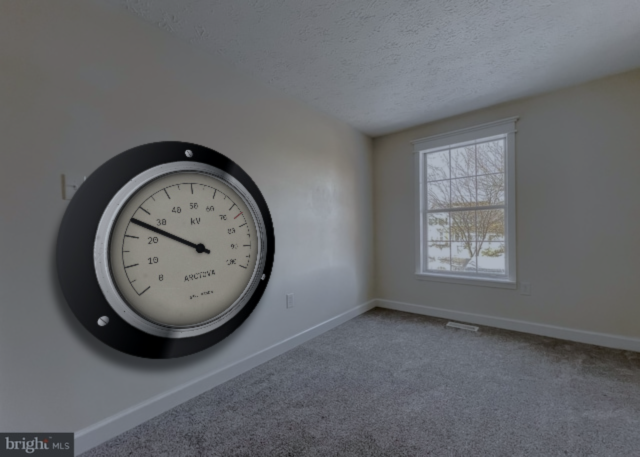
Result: 25kV
